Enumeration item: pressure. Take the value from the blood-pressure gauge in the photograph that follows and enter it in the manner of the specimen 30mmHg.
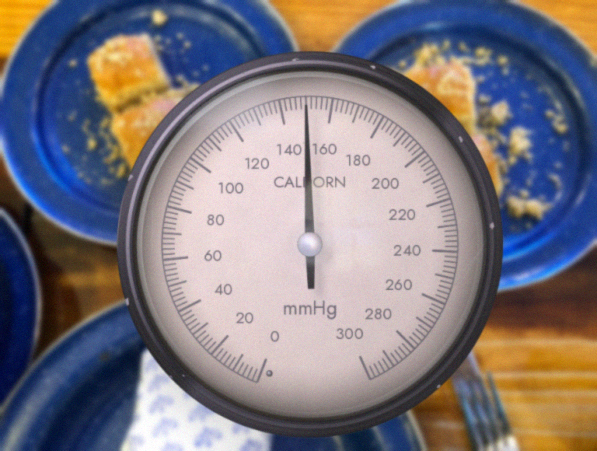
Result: 150mmHg
